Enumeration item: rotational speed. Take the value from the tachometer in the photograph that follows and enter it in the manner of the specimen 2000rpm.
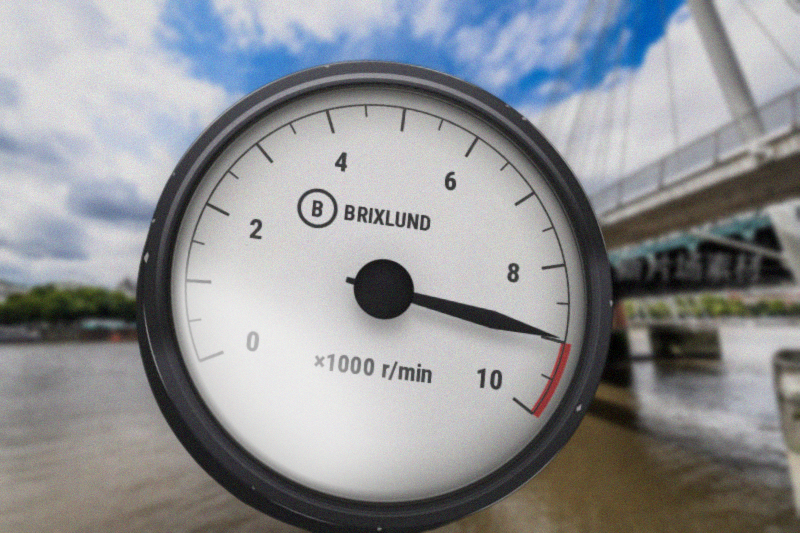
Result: 9000rpm
